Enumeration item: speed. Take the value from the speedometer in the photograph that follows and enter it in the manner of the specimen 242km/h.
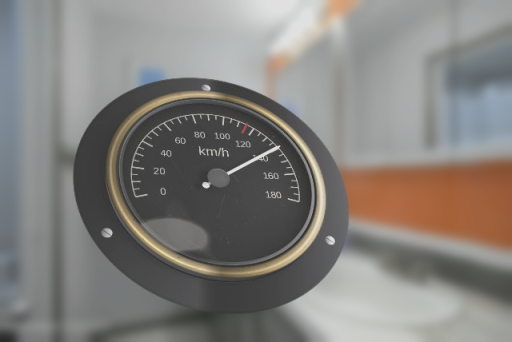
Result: 140km/h
